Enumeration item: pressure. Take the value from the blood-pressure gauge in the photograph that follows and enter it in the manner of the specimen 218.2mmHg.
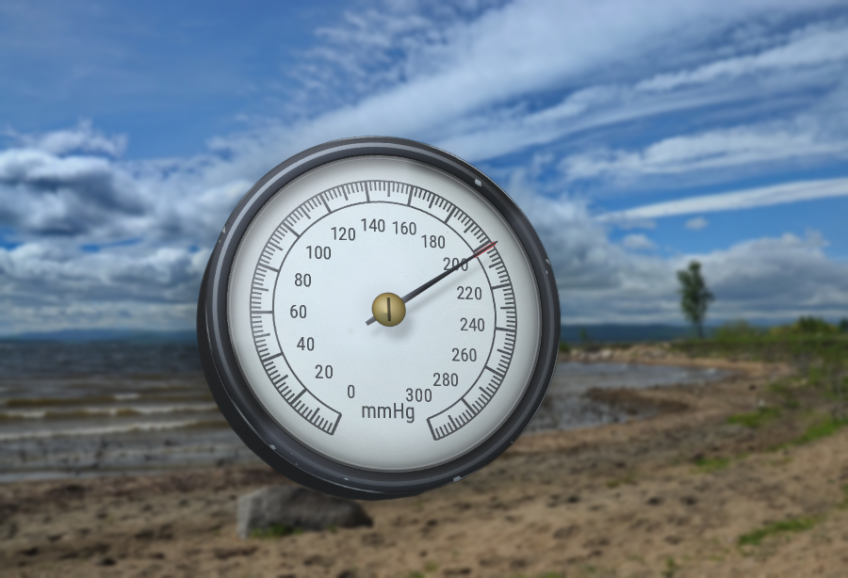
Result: 202mmHg
